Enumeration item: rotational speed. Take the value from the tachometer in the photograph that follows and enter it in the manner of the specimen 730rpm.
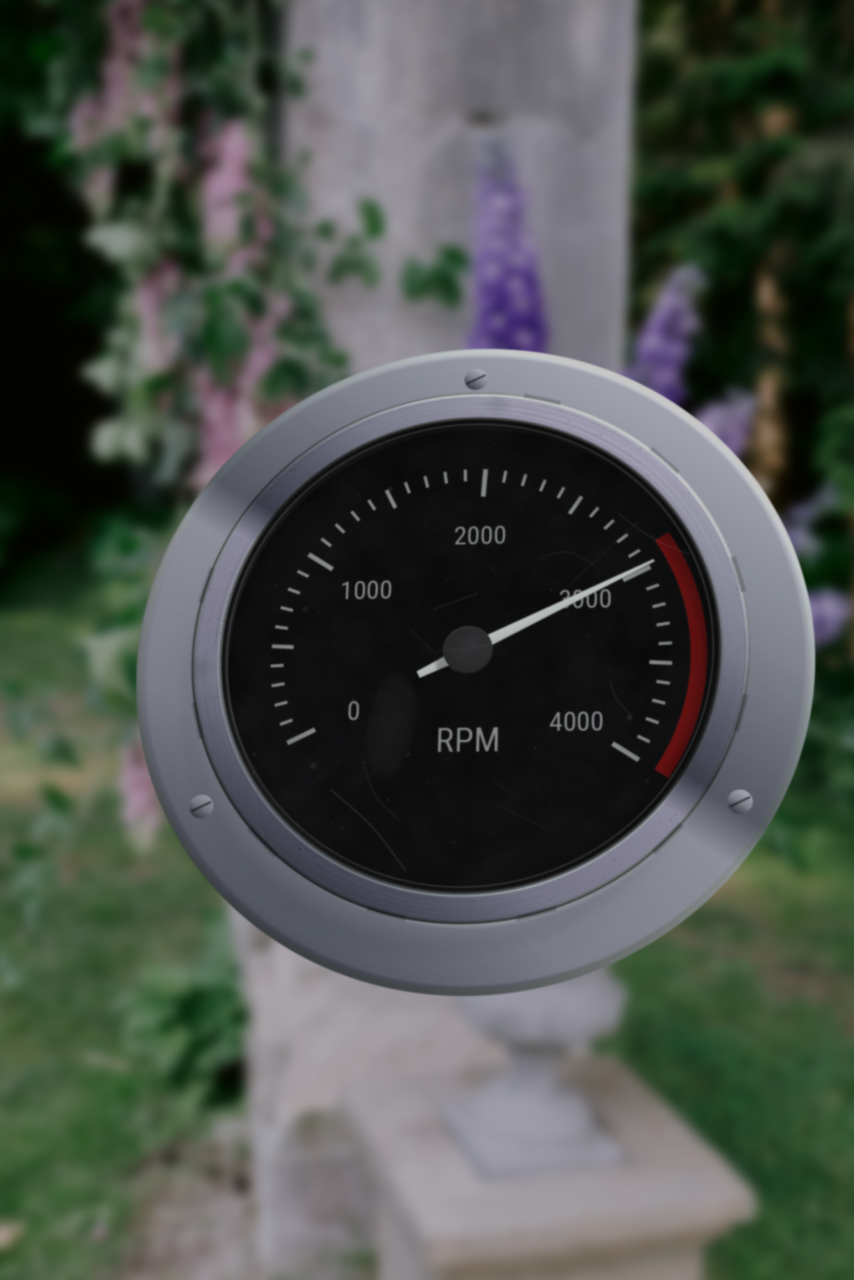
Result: 3000rpm
